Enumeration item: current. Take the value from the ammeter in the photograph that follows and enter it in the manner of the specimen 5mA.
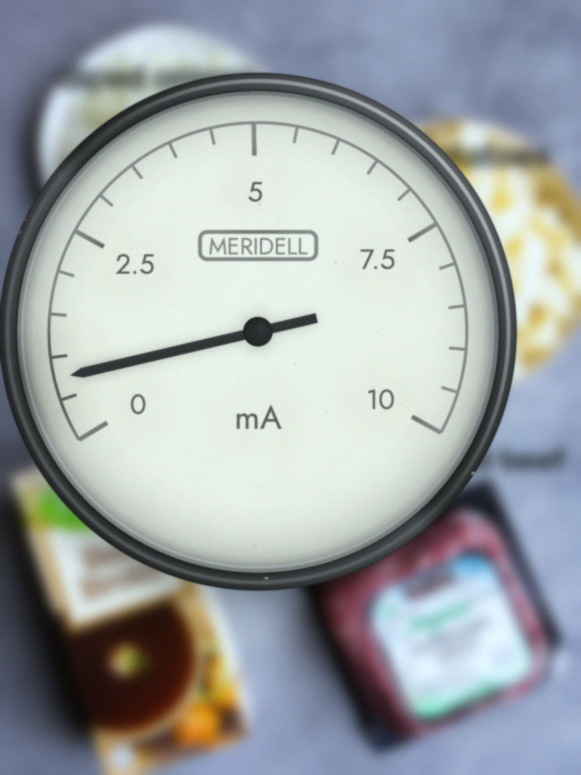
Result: 0.75mA
